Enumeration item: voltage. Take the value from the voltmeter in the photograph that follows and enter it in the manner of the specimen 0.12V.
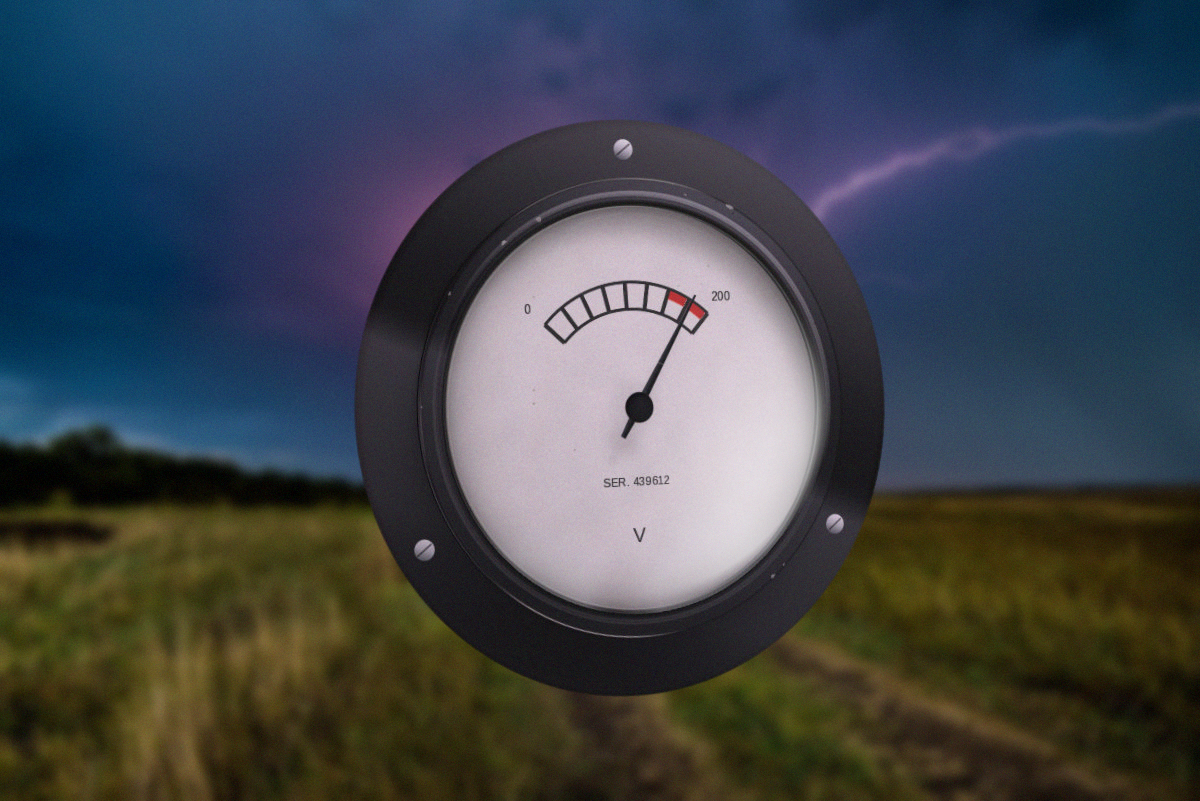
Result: 175V
